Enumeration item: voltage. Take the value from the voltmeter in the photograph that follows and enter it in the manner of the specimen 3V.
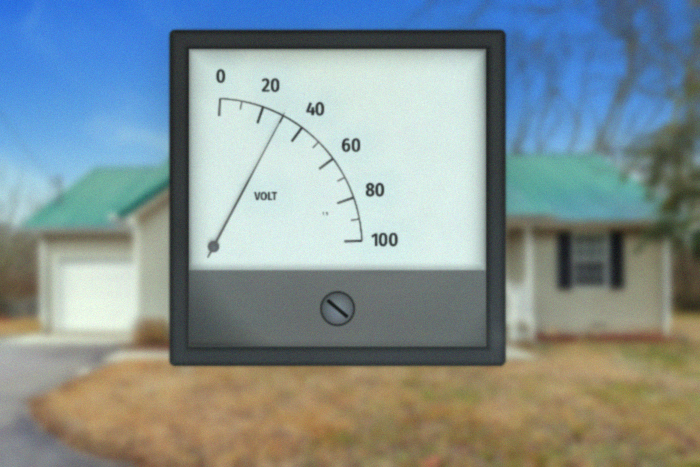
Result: 30V
